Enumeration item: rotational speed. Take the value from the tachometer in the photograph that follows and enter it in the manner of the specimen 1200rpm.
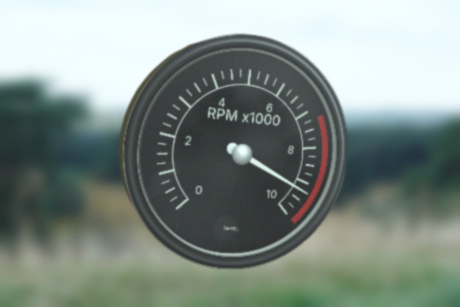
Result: 9250rpm
